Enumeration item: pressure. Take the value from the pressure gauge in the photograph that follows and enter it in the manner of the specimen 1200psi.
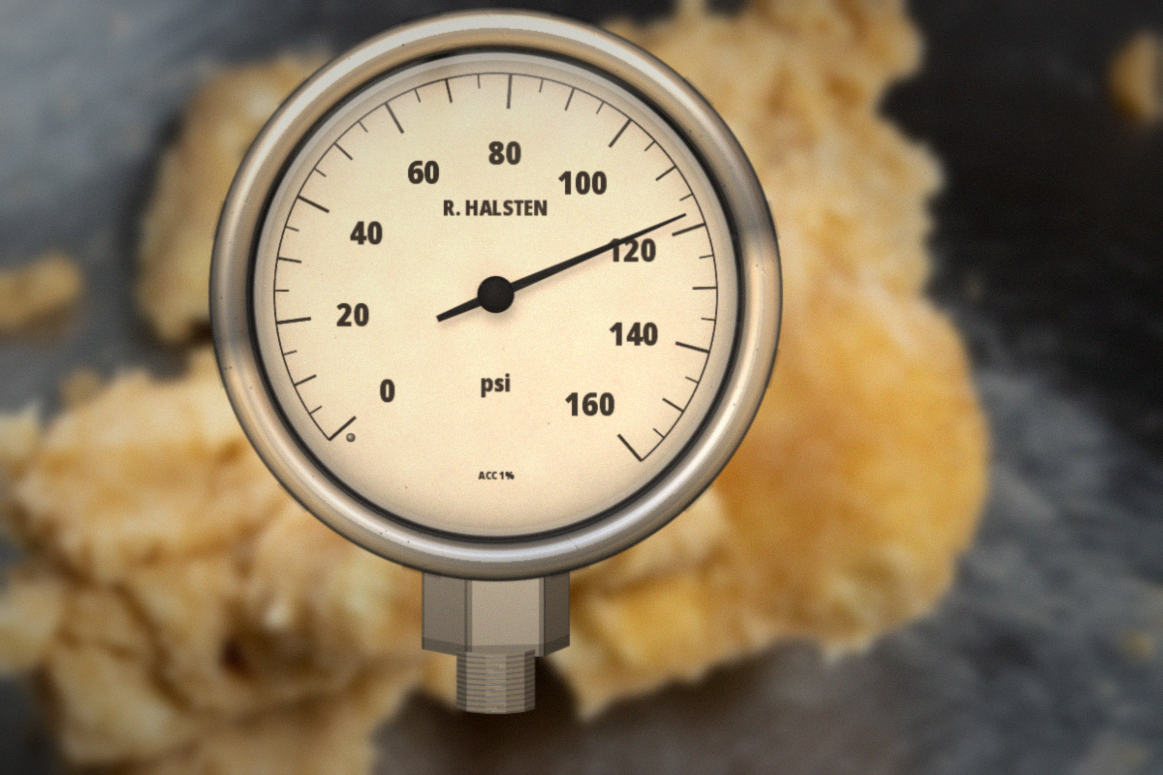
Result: 117.5psi
